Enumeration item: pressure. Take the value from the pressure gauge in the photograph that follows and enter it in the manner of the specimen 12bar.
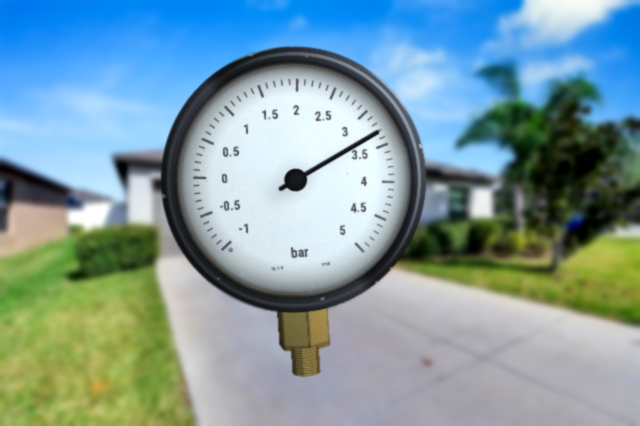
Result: 3.3bar
